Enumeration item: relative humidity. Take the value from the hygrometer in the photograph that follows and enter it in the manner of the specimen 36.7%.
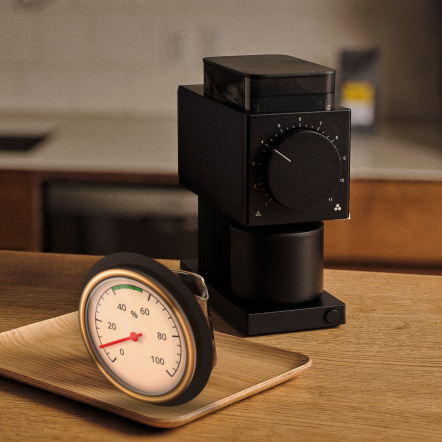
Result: 8%
